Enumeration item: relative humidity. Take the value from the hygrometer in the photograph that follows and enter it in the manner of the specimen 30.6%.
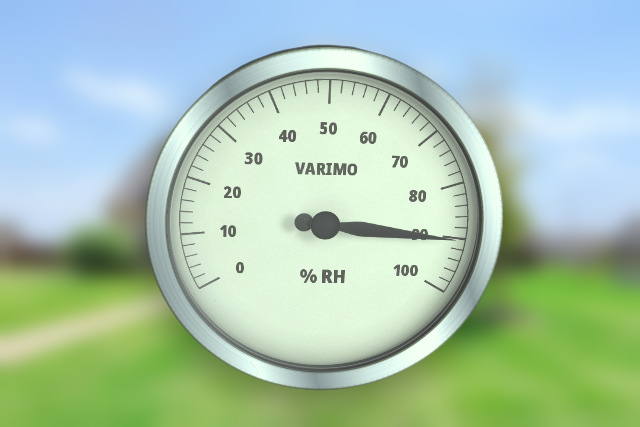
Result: 90%
